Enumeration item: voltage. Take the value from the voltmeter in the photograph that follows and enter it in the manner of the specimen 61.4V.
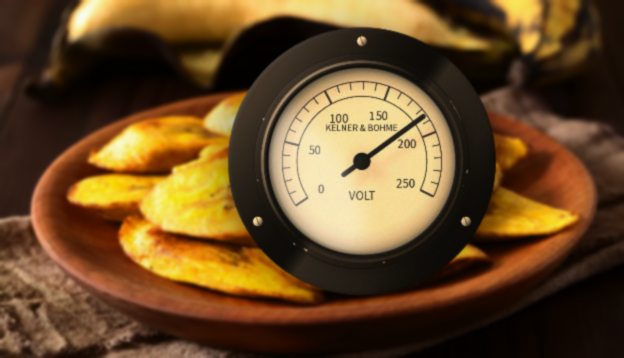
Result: 185V
